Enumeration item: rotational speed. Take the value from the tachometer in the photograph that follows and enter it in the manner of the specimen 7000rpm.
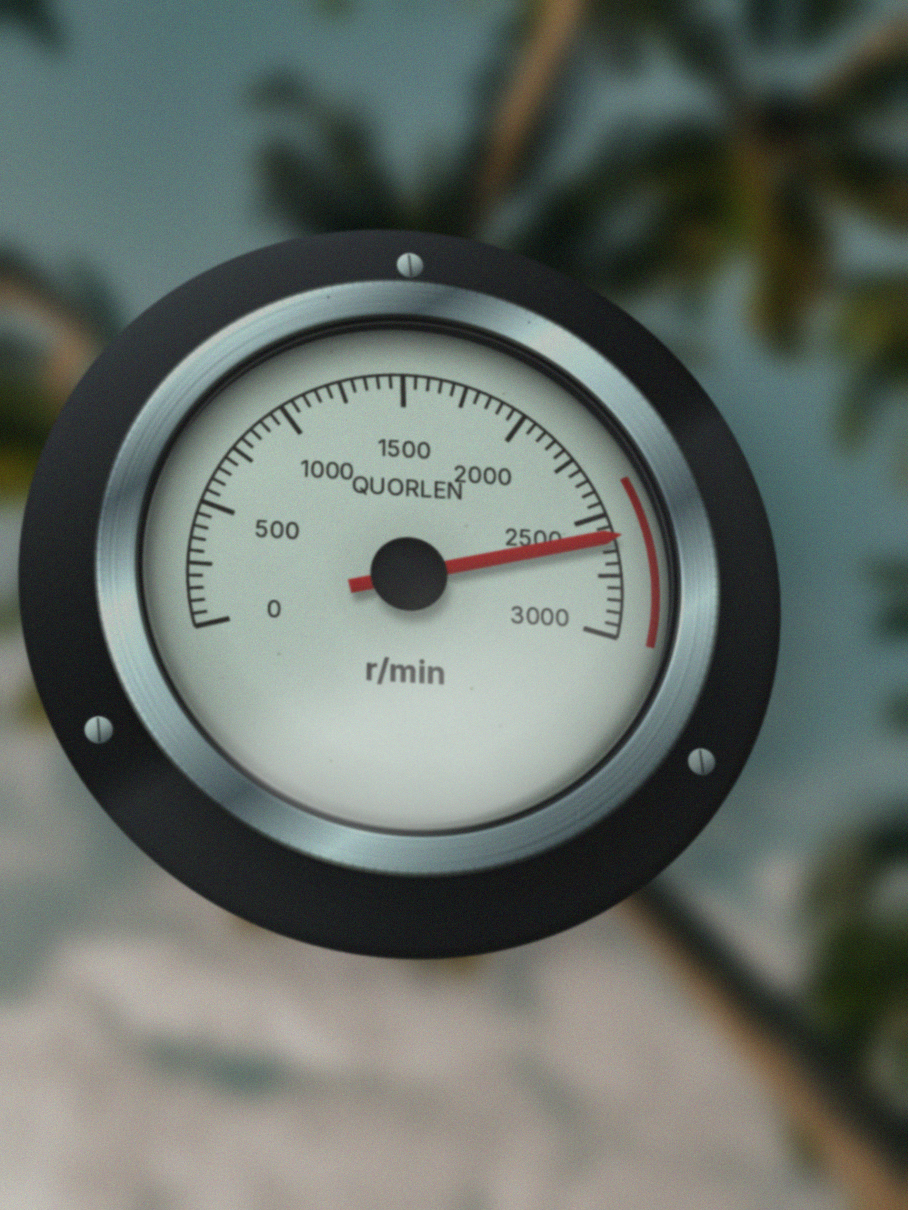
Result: 2600rpm
